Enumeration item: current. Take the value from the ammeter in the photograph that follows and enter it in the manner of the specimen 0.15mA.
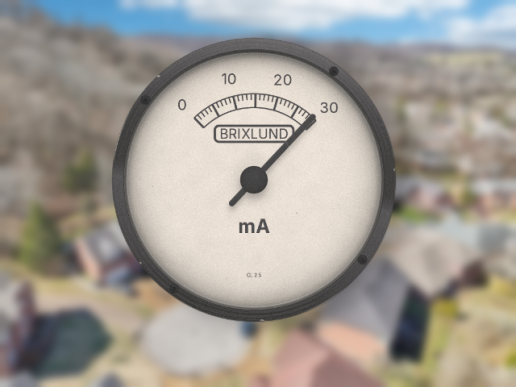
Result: 29mA
